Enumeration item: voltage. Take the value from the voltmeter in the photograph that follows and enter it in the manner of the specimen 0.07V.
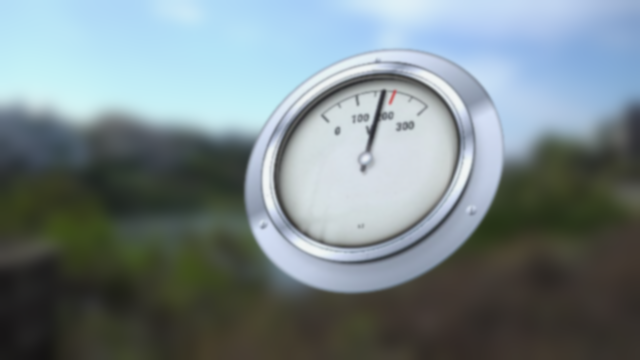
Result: 175V
